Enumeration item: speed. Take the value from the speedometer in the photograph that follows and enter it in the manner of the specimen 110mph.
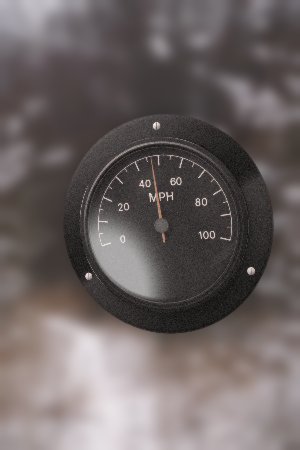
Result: 47.5mph
